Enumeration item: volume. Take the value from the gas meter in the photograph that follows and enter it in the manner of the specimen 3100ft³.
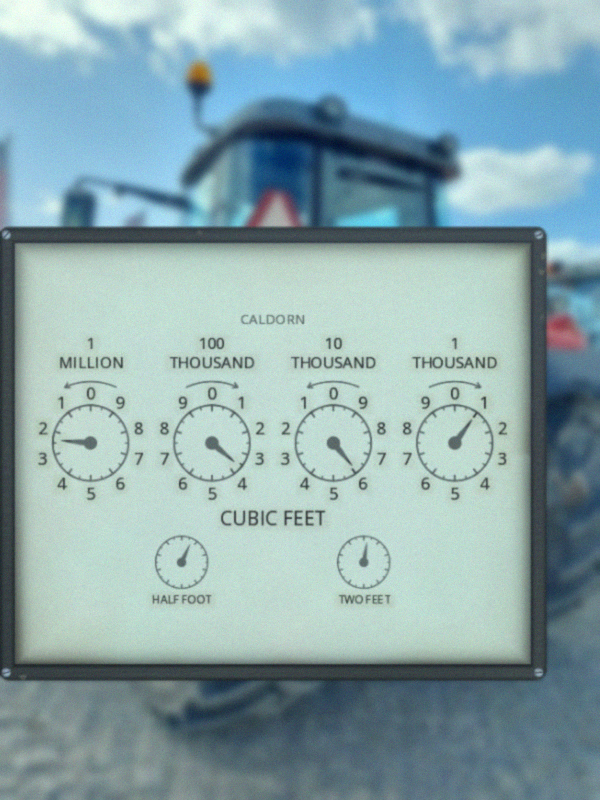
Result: 236100ft³
